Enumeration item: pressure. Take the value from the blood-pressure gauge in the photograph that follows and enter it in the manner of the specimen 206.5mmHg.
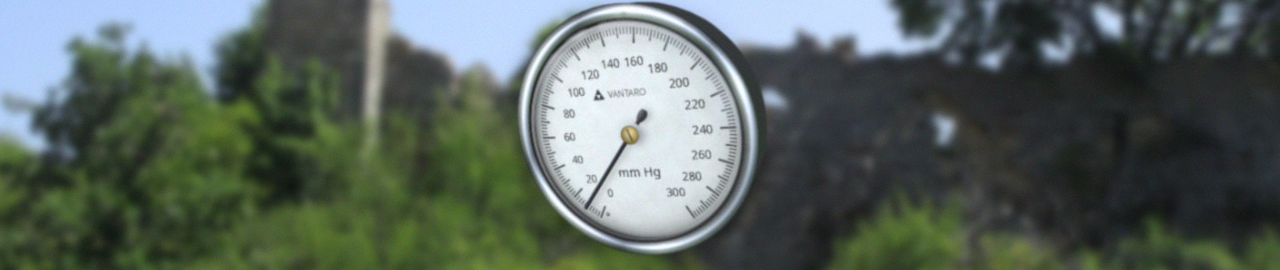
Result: 10mmHg
